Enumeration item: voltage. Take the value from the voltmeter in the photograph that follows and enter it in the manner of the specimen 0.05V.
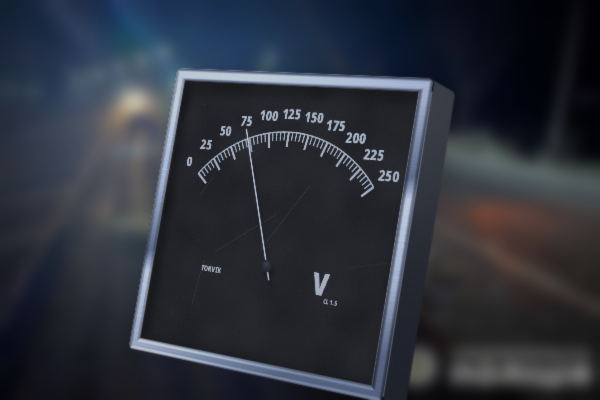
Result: 75V
